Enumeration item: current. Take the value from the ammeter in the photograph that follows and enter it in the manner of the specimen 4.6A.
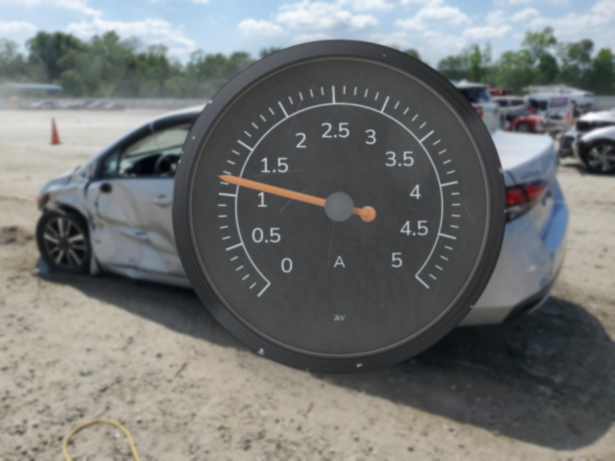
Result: 1.15A
